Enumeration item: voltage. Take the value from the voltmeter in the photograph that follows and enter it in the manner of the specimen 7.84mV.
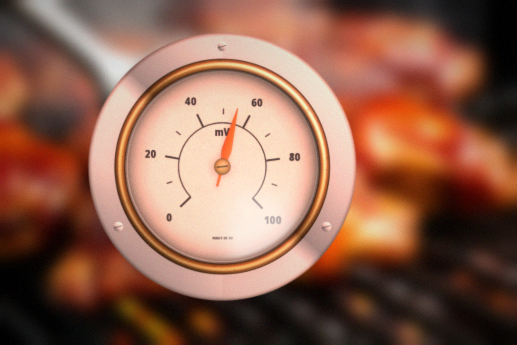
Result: 55mV
